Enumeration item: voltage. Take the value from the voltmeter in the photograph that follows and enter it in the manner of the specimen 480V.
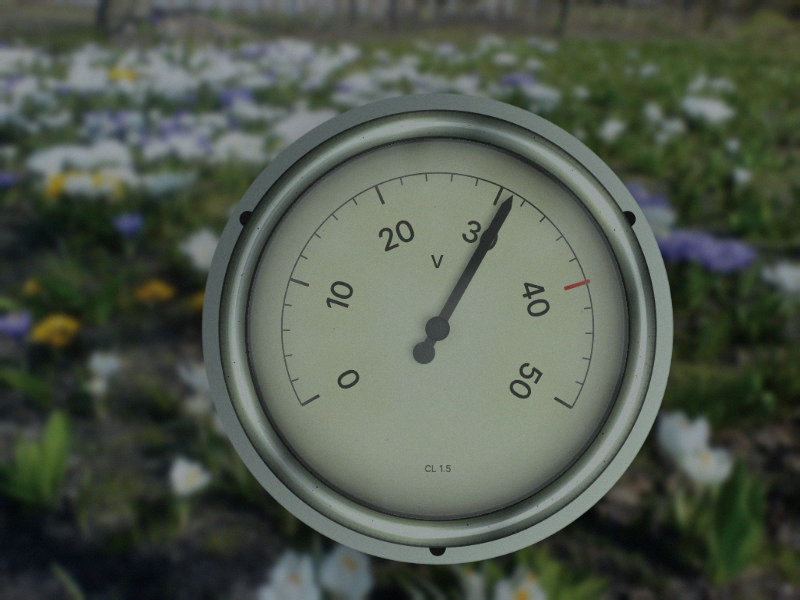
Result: 31V
